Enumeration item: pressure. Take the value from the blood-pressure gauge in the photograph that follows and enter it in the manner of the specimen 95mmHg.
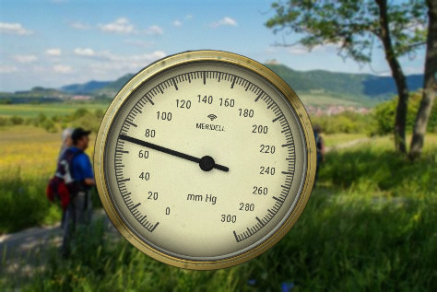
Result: 70mmHg
